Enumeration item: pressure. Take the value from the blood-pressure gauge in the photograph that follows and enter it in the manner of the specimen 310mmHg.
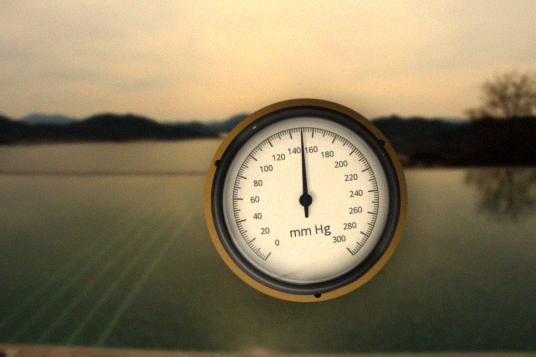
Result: 150mmHg
